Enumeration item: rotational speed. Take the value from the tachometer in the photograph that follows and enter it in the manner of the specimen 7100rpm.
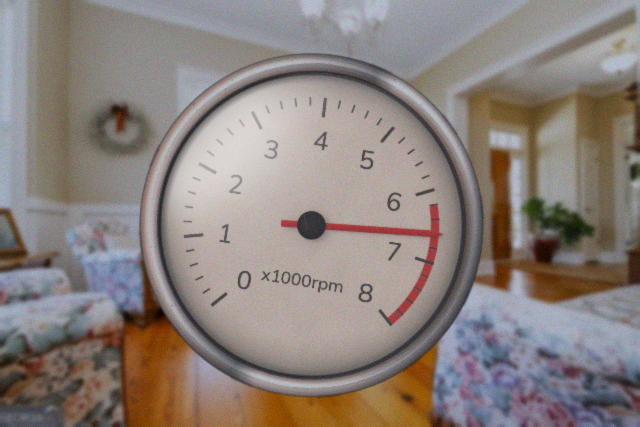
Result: 6600rpm
